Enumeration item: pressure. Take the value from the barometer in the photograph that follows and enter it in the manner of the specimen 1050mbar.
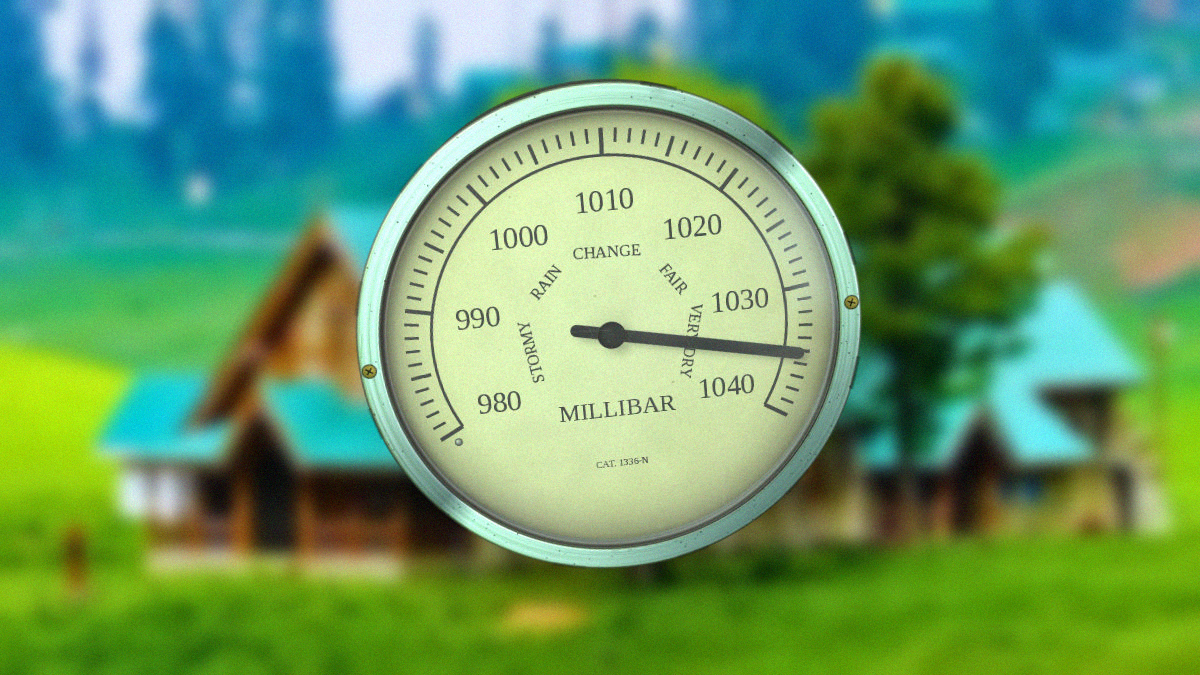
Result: 1035mbar
